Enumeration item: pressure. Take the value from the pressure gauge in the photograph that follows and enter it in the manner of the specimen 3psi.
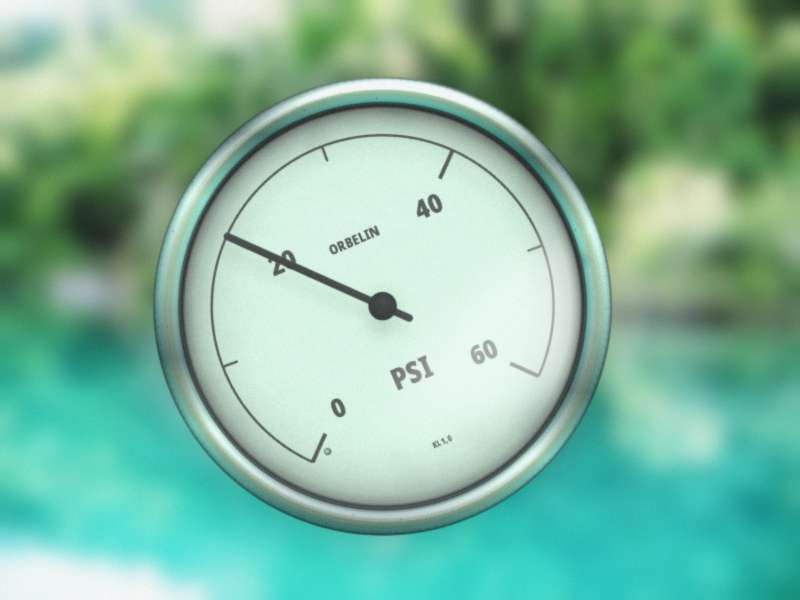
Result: 20psi
